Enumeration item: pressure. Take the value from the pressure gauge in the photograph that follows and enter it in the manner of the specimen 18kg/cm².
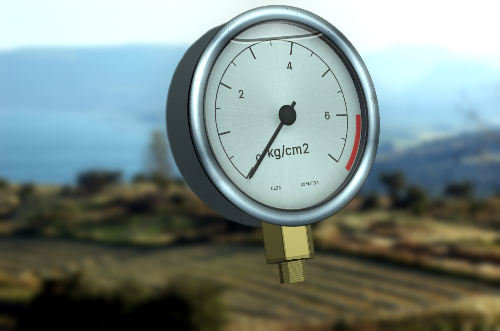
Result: 0kg/cm²
